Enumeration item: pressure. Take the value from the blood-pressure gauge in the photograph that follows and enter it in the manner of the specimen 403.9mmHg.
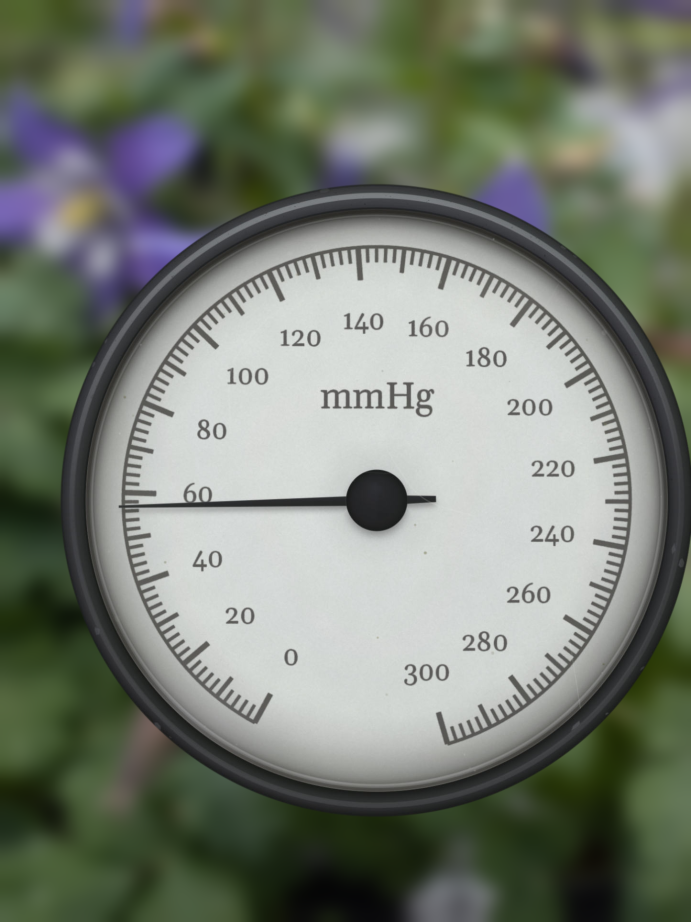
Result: 57mmHg
